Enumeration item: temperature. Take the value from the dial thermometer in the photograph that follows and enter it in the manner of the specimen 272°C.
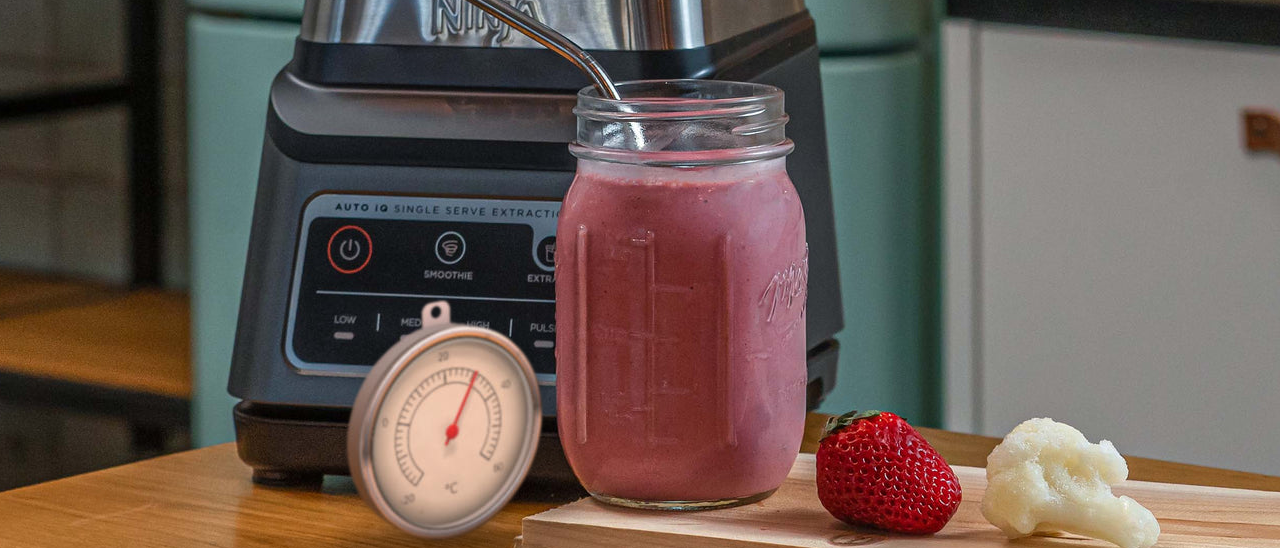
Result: 30°C
